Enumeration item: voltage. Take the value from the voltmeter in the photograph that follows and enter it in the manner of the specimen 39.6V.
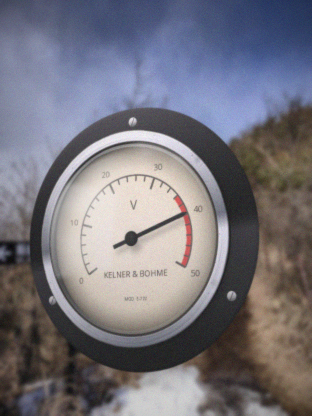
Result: 40V
